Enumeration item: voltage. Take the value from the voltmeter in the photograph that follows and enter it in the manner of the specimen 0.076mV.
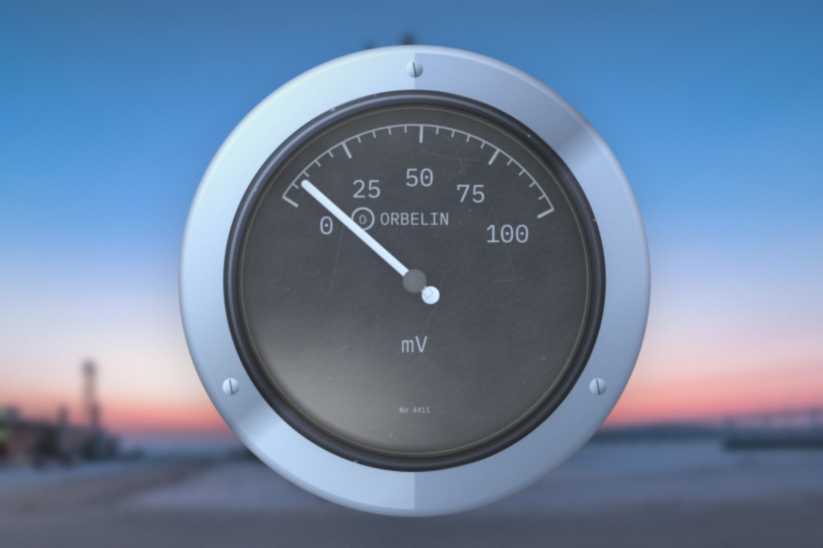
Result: 7.5mV
